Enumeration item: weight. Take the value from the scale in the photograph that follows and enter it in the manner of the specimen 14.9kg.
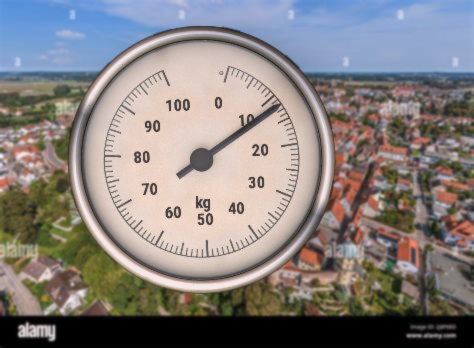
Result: 12kg
